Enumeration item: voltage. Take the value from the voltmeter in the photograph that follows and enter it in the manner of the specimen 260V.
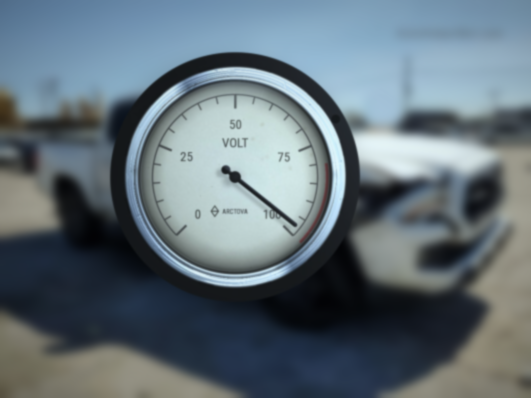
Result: 97.5V
